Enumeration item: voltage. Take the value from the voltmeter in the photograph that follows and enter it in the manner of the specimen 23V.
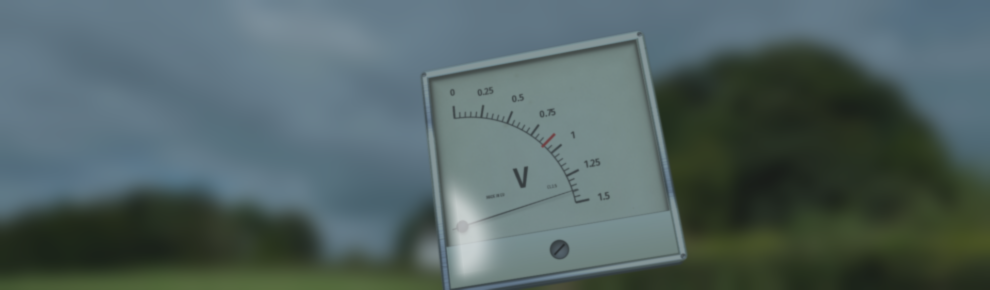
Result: 1.4V
